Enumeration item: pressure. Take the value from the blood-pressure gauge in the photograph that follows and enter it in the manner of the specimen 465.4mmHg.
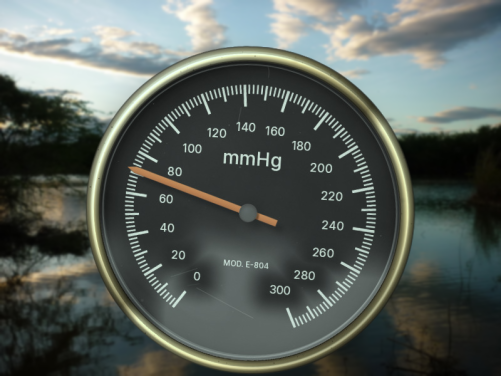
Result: 72mmHg
